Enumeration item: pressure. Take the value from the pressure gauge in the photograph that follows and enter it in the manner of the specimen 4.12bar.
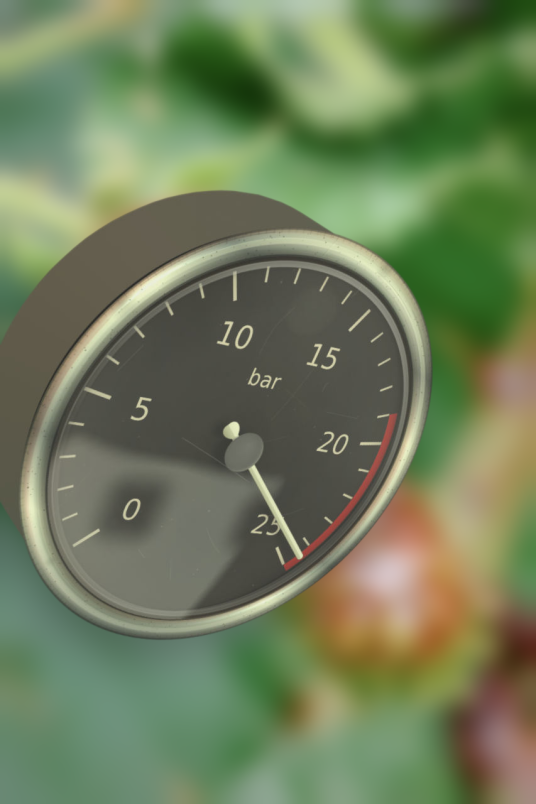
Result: 24.5bar
